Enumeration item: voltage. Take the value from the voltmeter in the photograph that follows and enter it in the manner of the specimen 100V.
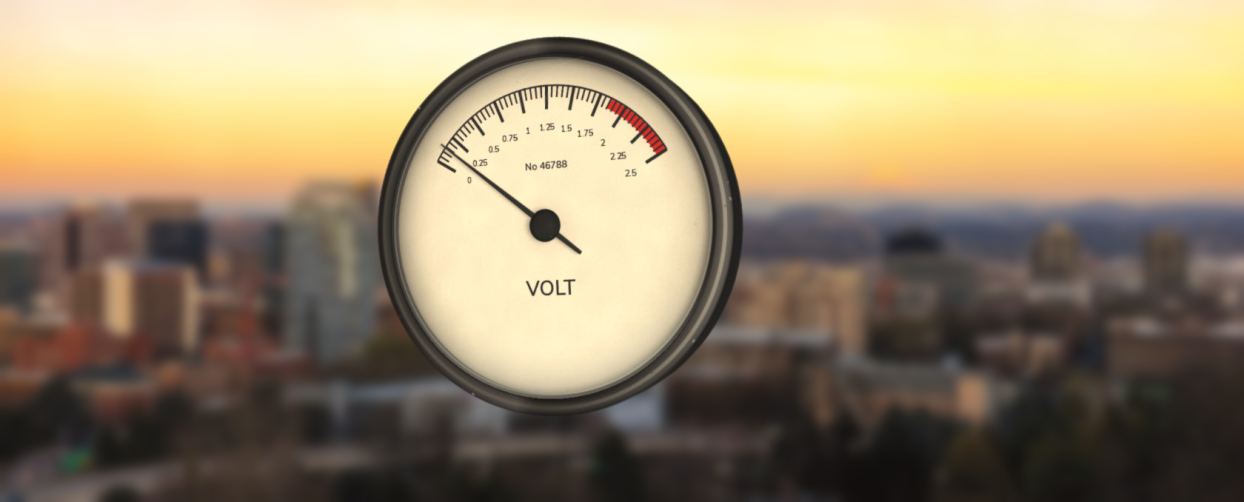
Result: 0.15V
